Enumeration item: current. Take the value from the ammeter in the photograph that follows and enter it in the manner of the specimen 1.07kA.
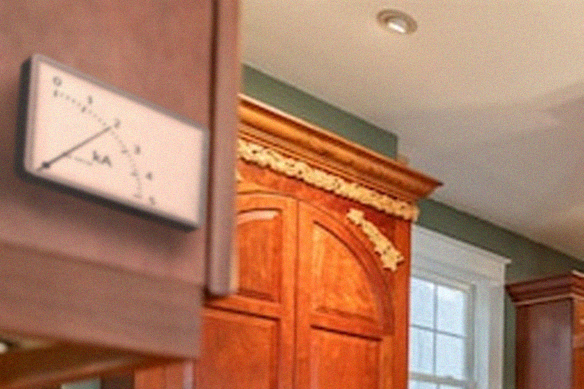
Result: 2kA
